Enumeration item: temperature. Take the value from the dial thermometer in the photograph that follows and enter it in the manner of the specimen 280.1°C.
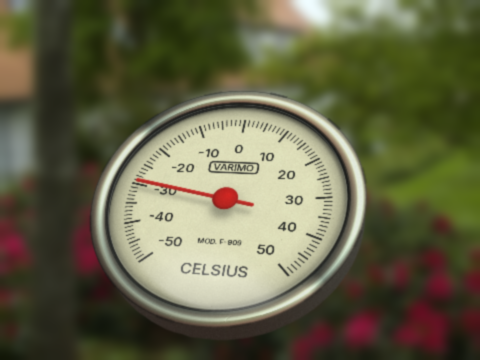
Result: -30°C
